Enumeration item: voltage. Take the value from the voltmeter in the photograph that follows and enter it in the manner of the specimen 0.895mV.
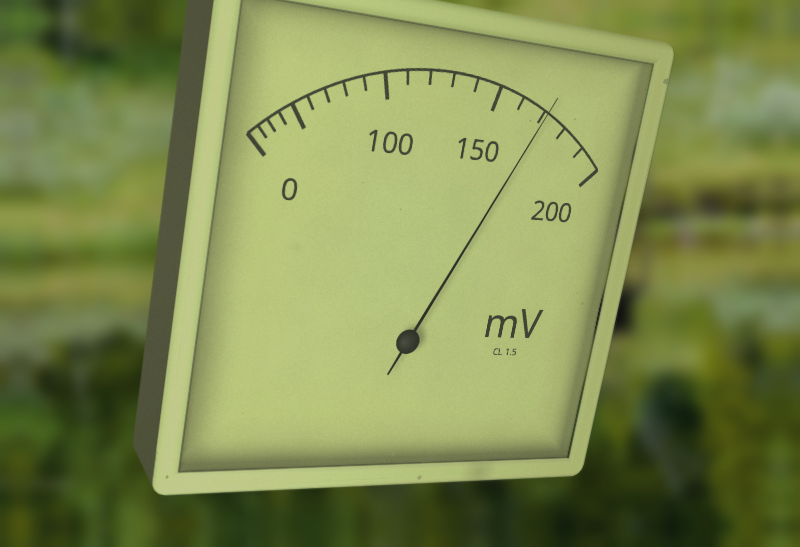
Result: 170mV
